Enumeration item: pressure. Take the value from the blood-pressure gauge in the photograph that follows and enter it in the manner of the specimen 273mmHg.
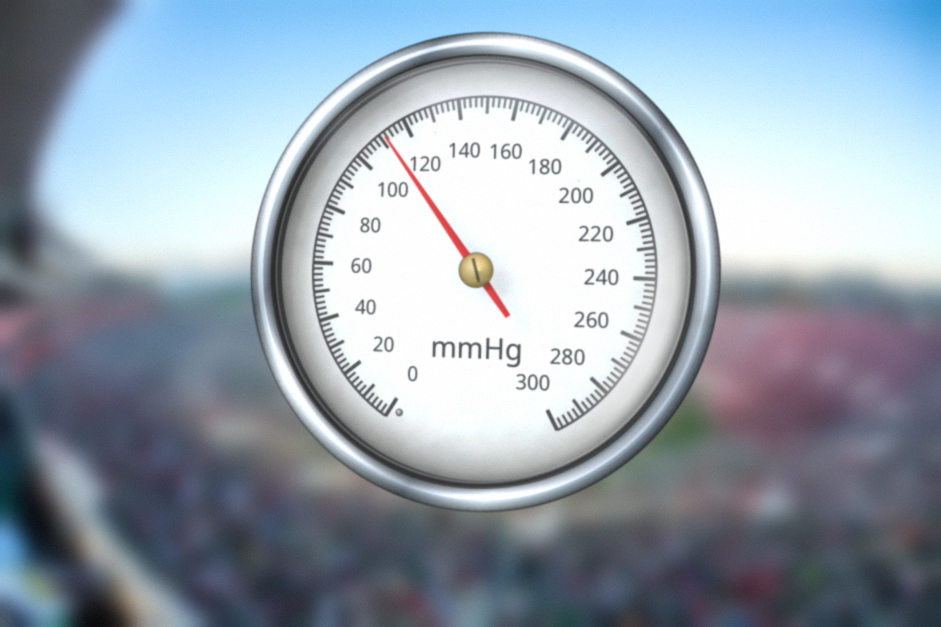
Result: 112mmHg
